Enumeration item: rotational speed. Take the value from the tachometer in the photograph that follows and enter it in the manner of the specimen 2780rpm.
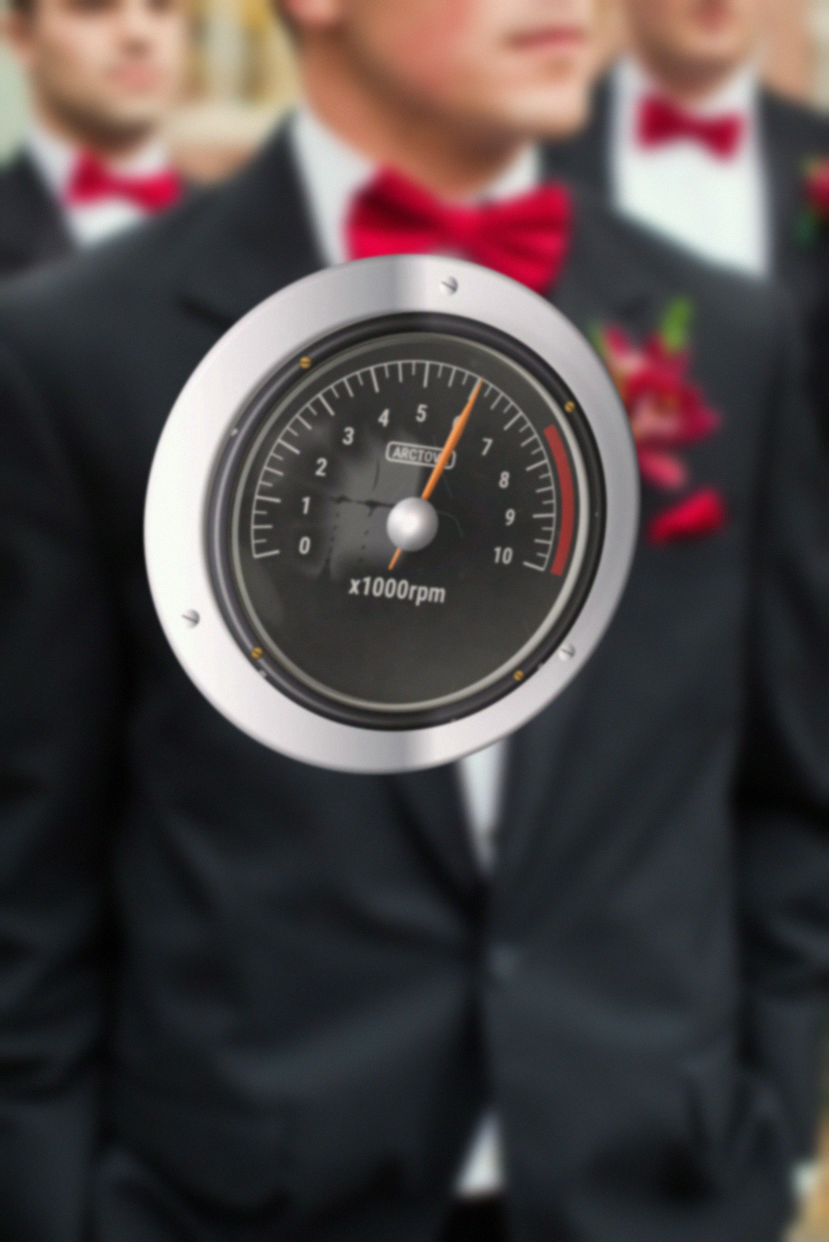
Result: 6000rpm
